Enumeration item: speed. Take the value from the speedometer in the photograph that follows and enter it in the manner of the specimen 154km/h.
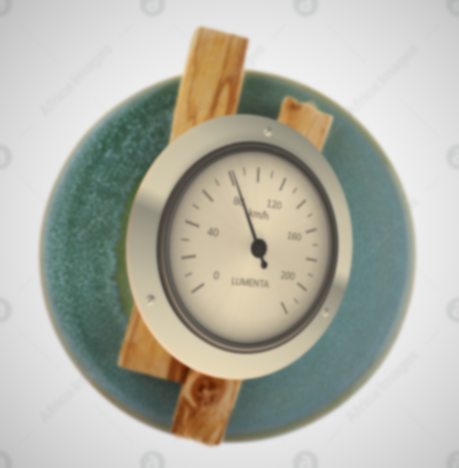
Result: 80km/h
